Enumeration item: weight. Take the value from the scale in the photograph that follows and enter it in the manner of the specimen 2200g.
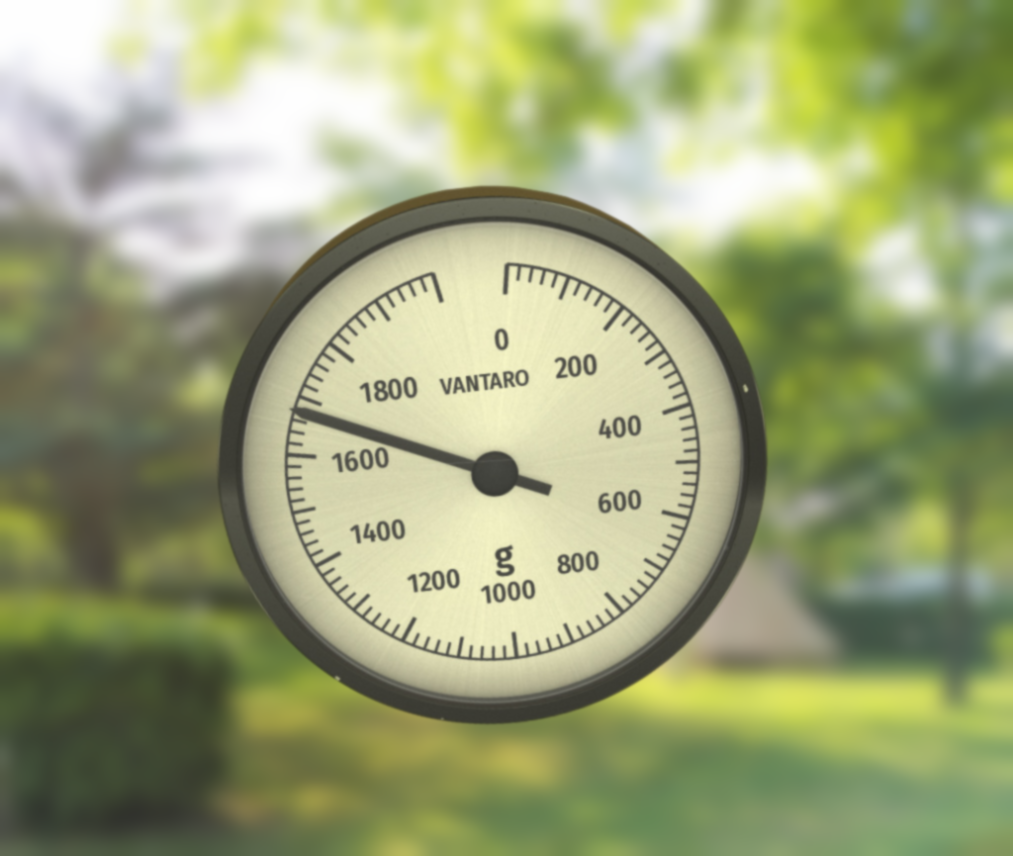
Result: 1680g
